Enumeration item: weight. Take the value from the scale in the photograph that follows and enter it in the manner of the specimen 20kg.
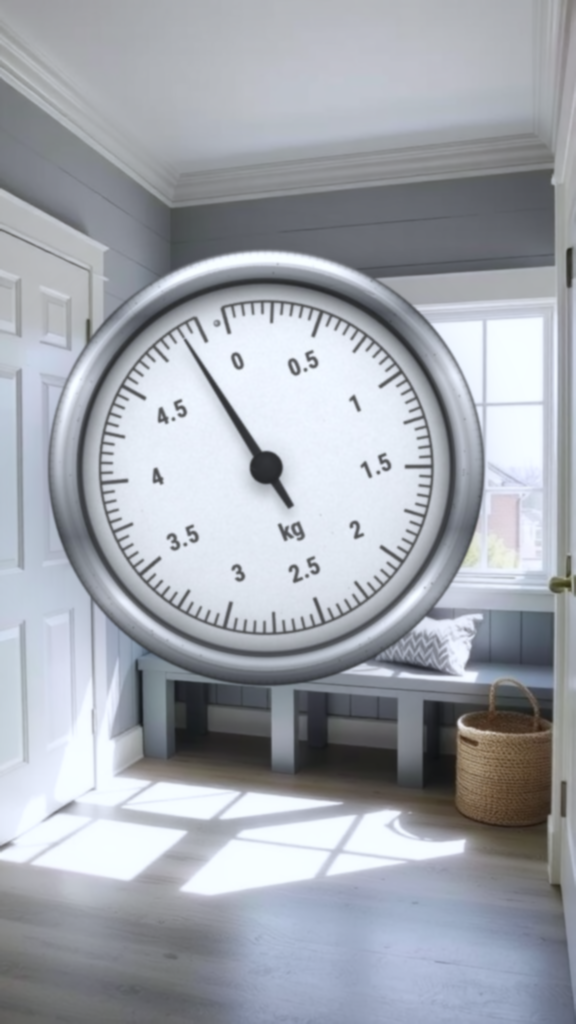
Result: 4.9kg
